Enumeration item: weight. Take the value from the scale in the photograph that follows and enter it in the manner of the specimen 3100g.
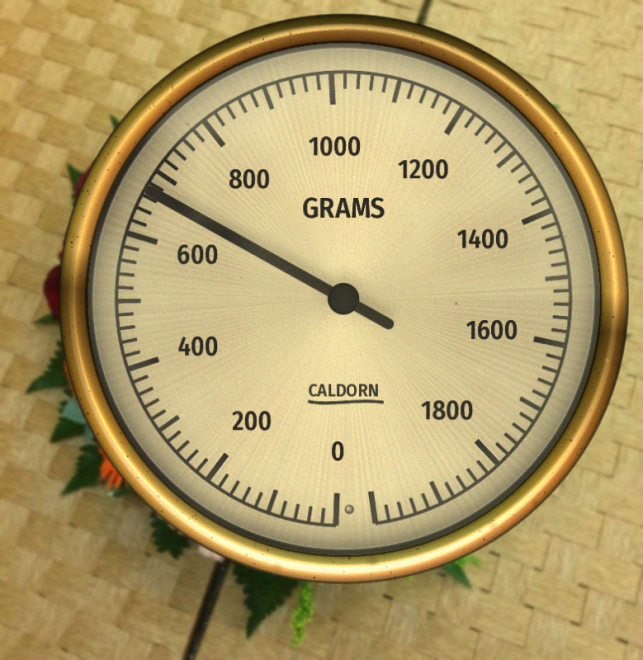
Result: 670g
